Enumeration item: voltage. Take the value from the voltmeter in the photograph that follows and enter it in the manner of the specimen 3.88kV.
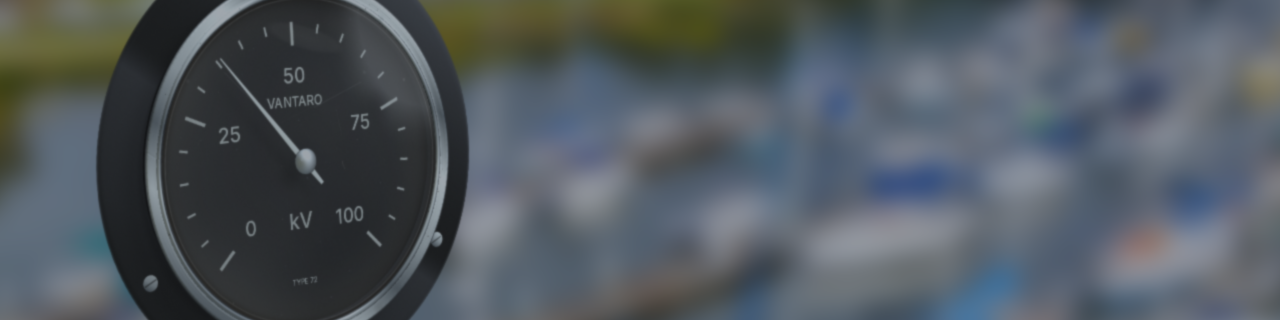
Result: 35kV
